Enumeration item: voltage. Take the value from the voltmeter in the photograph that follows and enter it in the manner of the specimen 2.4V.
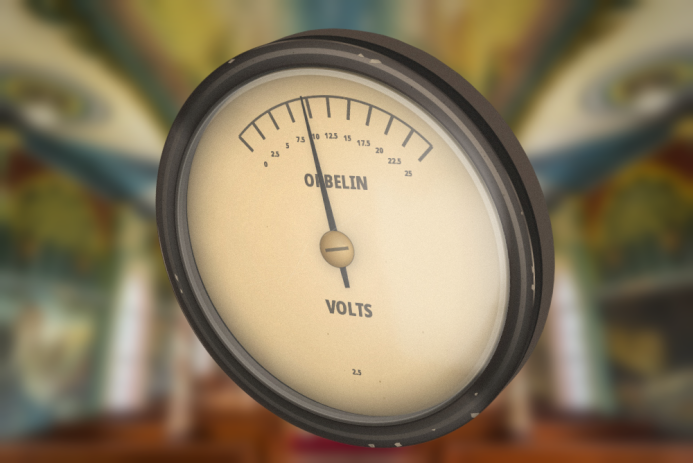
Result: 10V
